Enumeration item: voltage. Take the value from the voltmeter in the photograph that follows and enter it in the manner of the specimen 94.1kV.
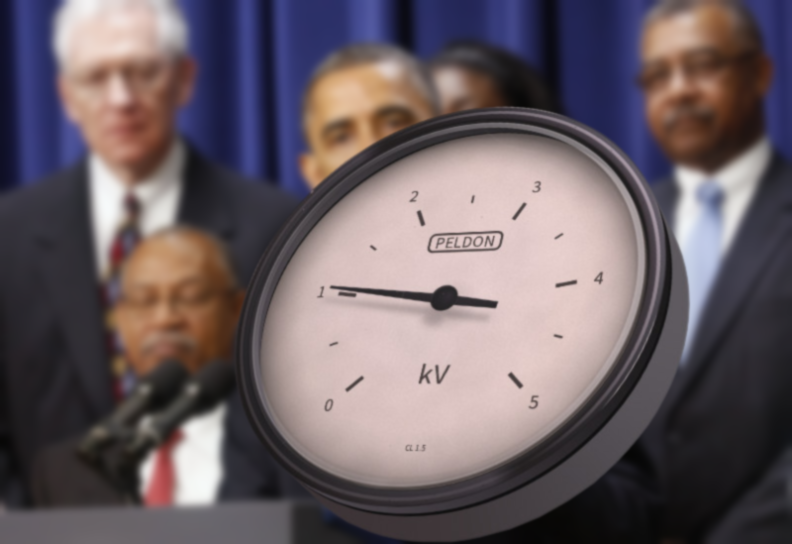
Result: 1kV
